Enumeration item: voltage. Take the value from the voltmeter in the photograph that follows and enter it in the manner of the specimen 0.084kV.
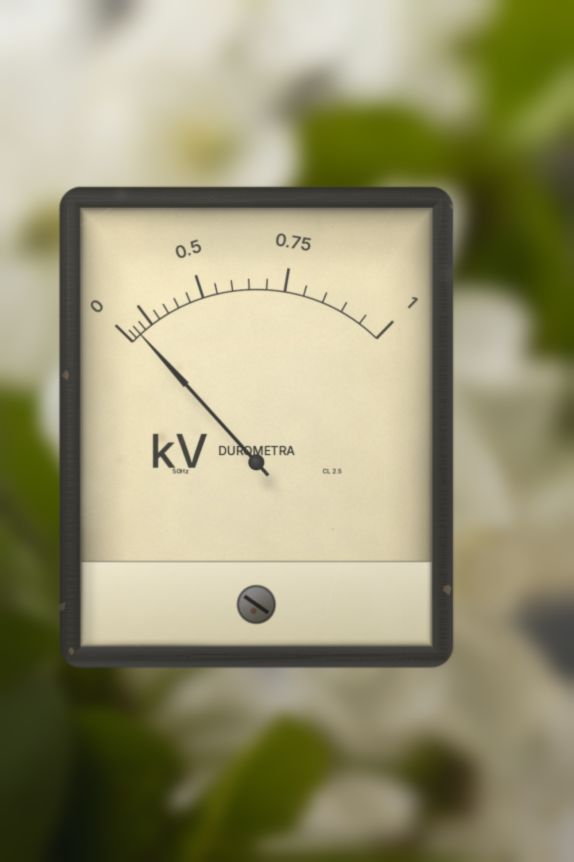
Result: 0.15kV
